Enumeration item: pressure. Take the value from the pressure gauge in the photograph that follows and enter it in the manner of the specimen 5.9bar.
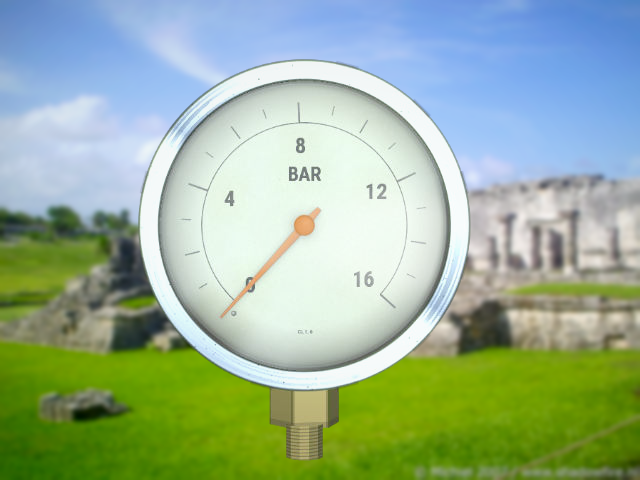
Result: 0bar
